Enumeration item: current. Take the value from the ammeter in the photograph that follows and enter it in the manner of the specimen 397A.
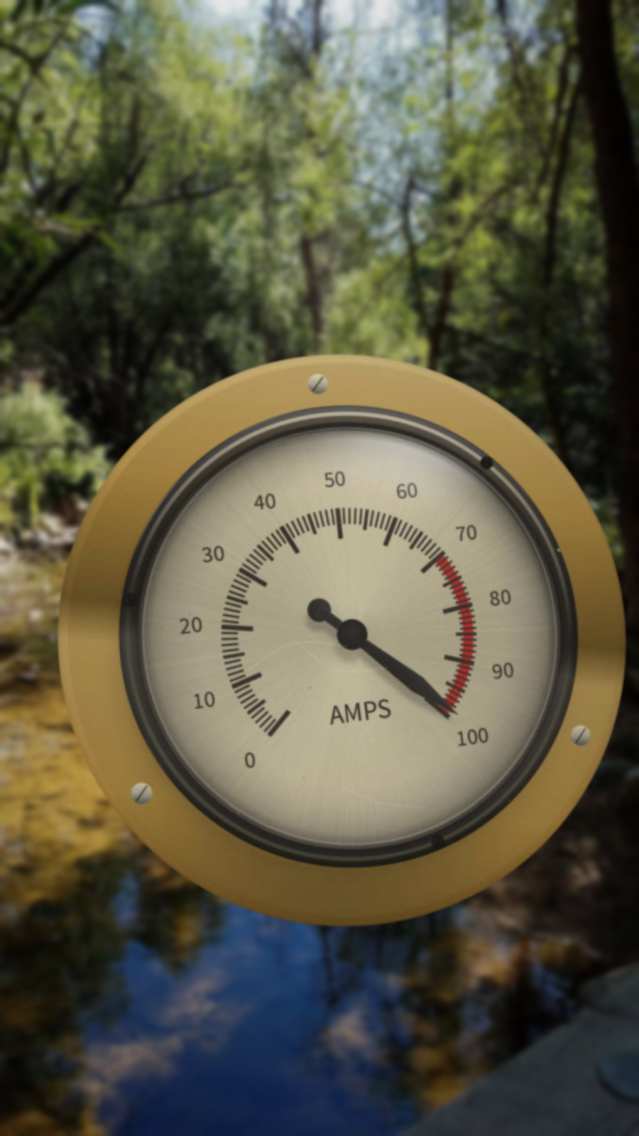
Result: 99A
